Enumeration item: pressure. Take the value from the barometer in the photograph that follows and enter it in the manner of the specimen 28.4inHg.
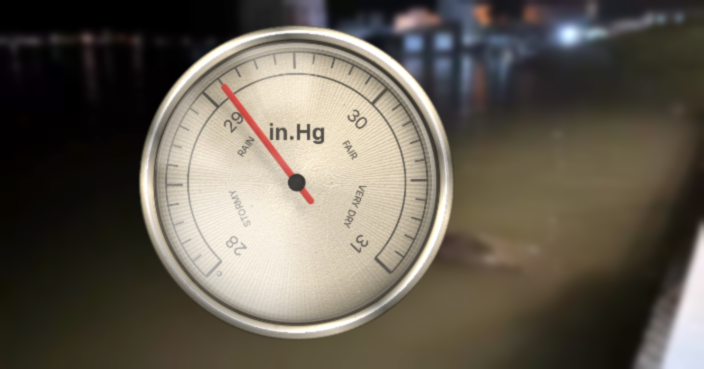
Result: 29.1inHg
